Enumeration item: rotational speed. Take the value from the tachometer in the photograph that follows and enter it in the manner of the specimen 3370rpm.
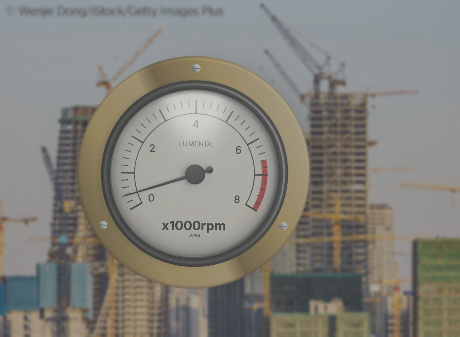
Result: 400rpm
